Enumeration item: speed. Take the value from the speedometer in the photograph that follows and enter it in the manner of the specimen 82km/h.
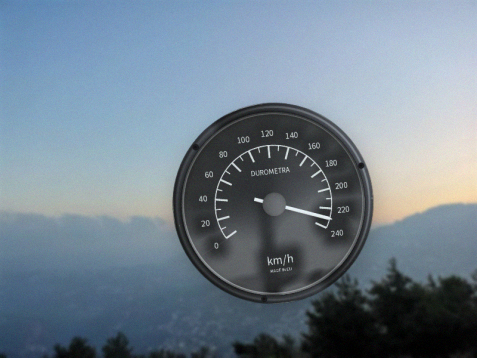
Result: 230km/h
